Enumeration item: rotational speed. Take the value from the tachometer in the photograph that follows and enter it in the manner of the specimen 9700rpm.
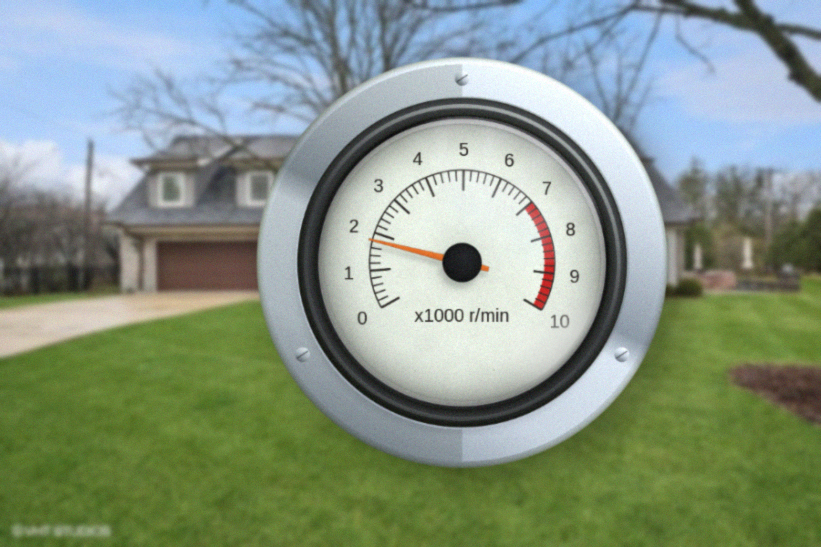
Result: 1800rpm
